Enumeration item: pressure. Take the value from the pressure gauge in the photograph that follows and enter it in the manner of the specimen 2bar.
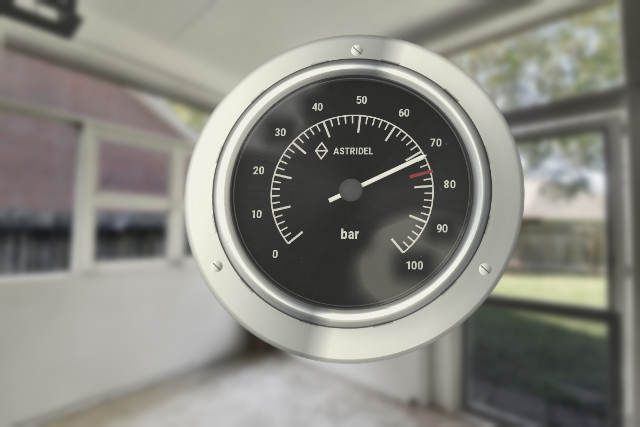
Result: 72bar
